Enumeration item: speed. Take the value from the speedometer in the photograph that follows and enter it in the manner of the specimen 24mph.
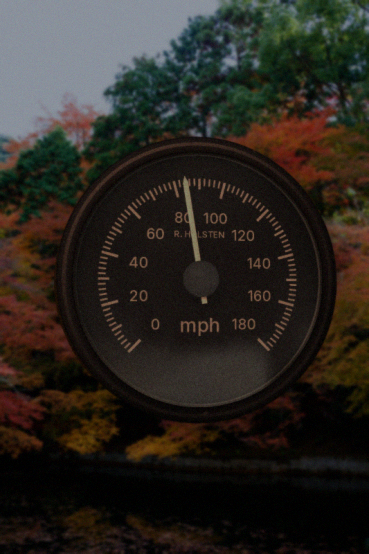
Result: 84mph
